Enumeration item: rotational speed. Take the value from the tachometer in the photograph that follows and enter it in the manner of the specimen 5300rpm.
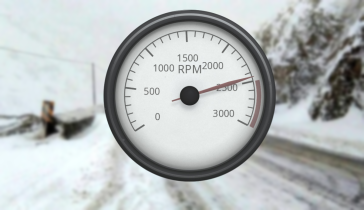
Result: 2450rpm
